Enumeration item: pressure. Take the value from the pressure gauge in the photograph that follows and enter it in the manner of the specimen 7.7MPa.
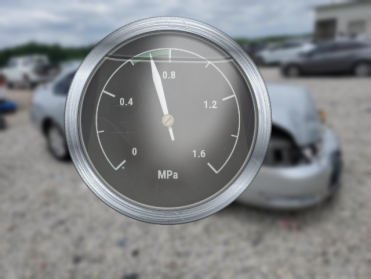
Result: 0.7MPa
